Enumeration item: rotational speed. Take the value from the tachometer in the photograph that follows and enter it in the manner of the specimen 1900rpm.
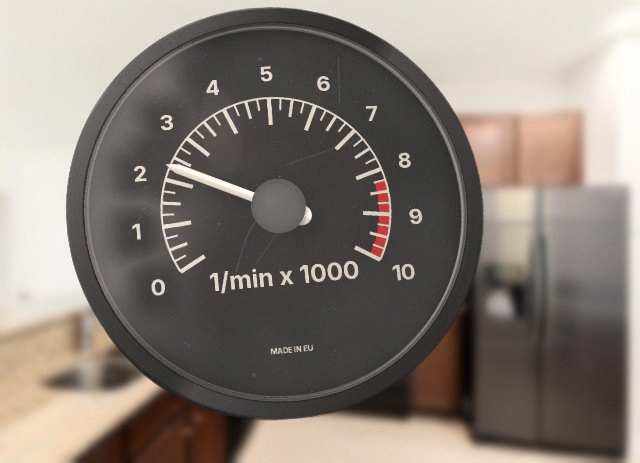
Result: 2250rpm
